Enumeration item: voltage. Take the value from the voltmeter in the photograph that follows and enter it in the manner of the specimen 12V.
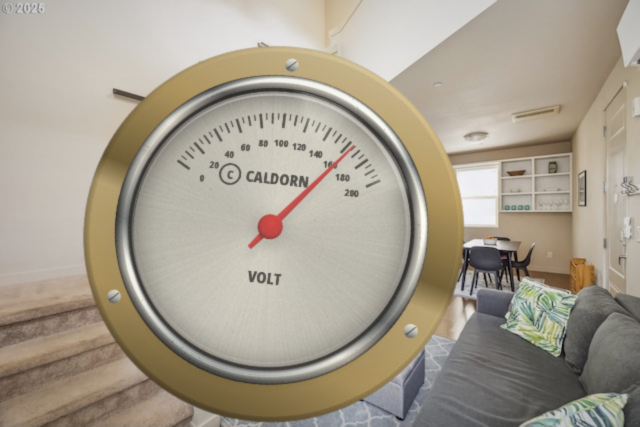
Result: 165V
